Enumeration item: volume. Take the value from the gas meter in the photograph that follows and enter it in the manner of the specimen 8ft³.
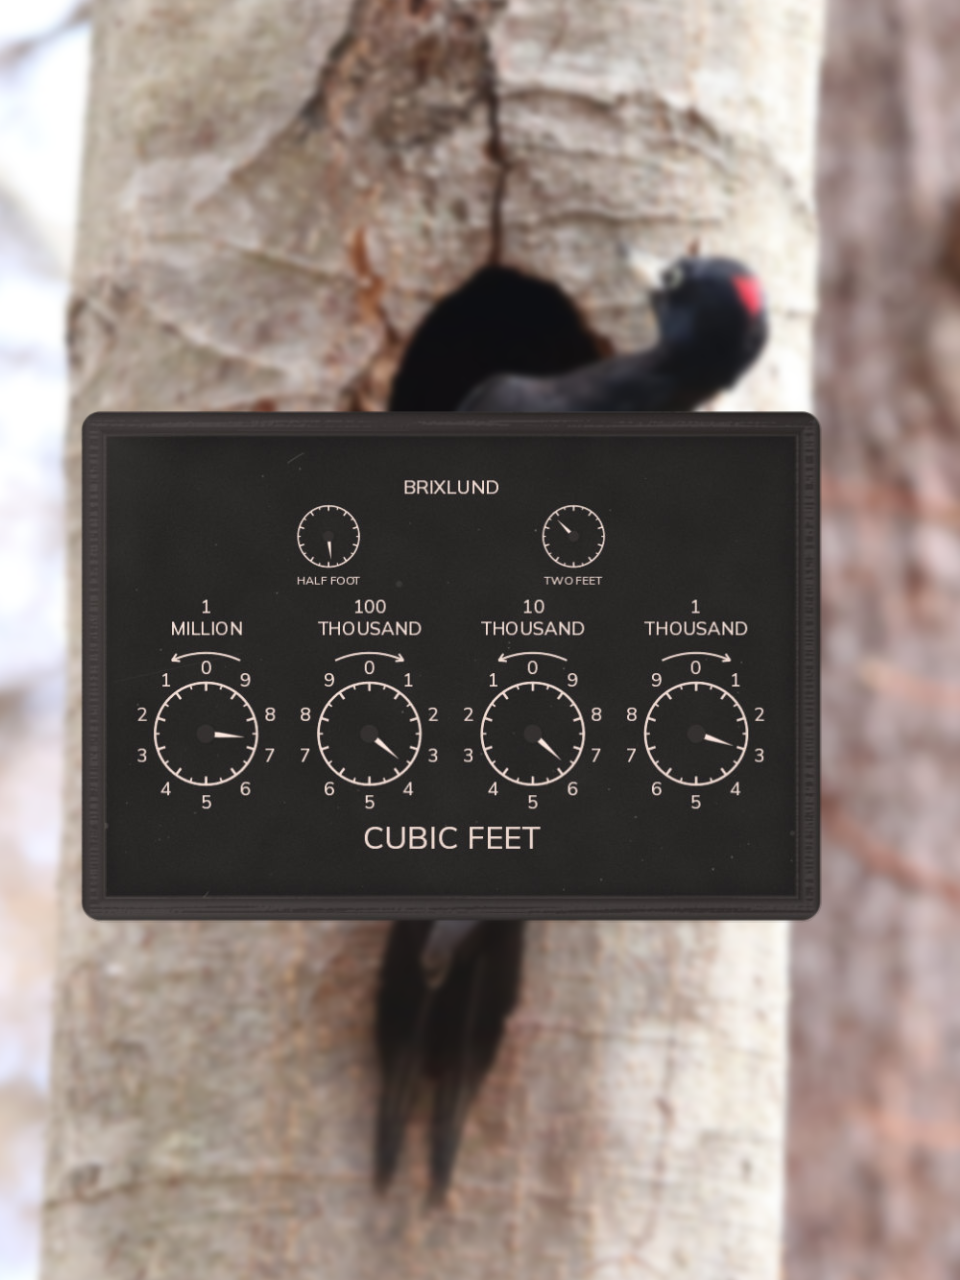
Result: 736300ft³
